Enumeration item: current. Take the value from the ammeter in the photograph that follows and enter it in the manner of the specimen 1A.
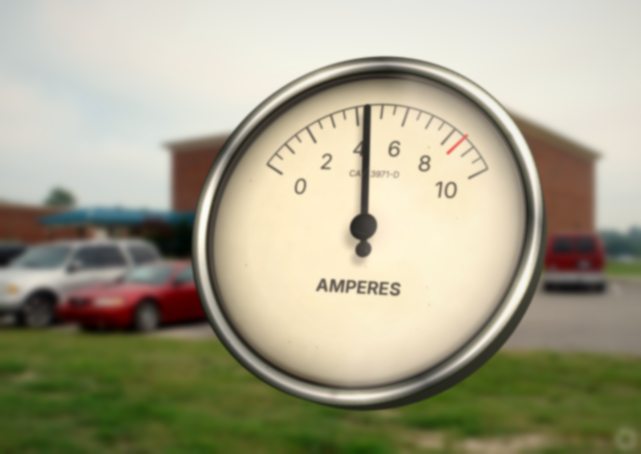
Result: 4.5A
